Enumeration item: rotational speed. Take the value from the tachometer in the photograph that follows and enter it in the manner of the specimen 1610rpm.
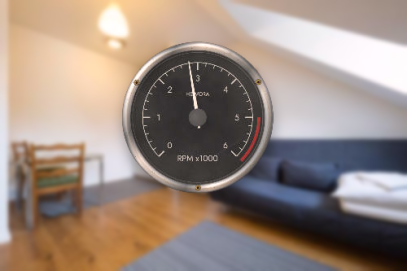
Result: 2800rpm
